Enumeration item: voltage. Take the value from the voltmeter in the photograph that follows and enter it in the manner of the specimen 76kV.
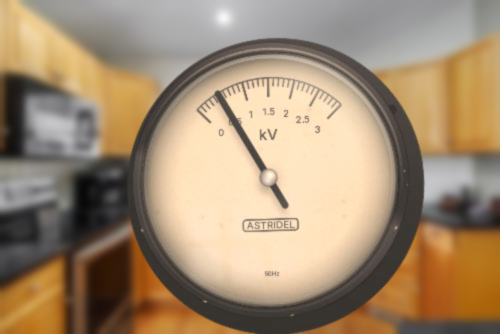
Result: 0.5kV
